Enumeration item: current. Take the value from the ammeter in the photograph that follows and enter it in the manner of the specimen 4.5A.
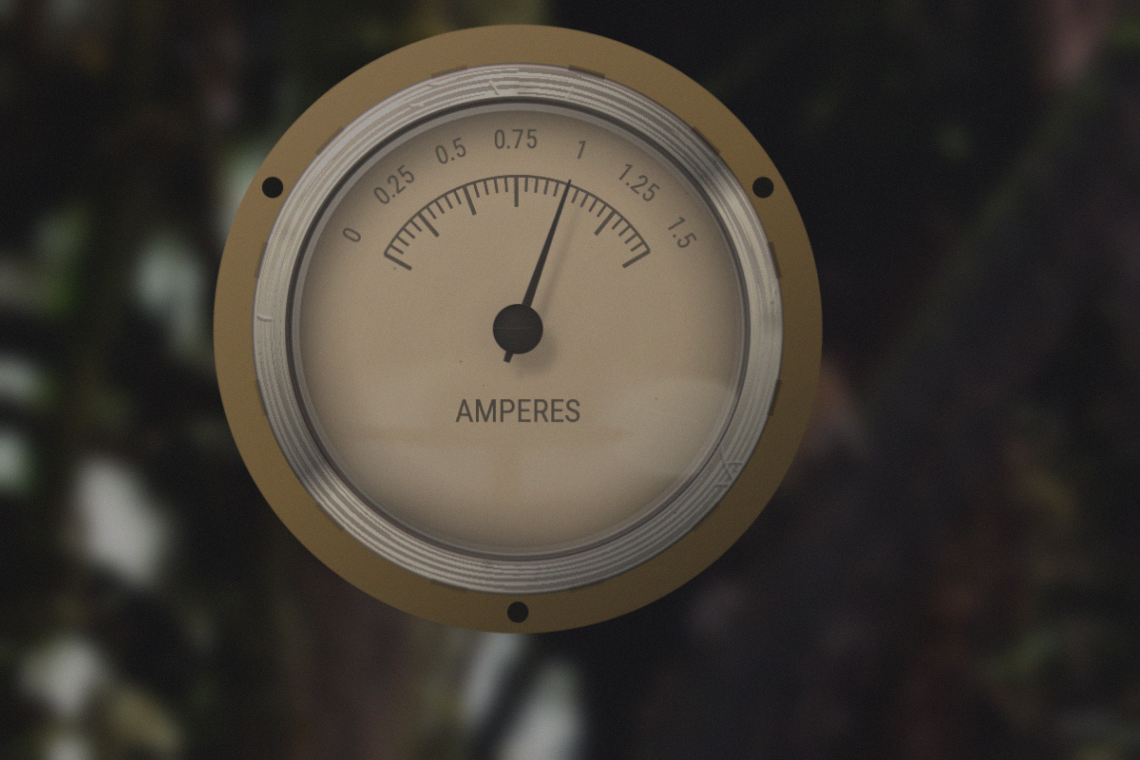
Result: 1A
